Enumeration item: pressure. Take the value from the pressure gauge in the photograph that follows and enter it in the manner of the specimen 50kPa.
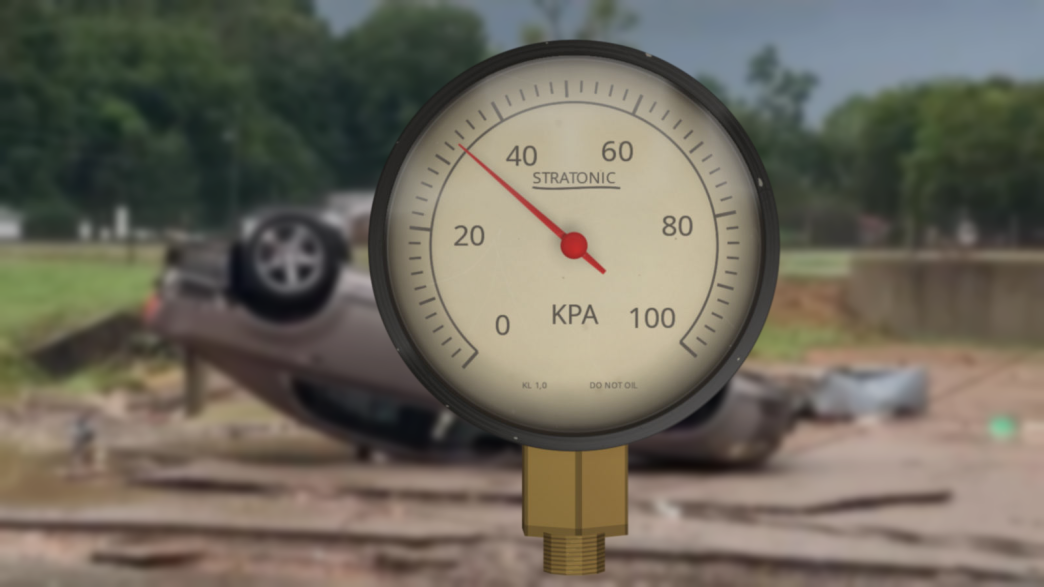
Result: 33kPa
